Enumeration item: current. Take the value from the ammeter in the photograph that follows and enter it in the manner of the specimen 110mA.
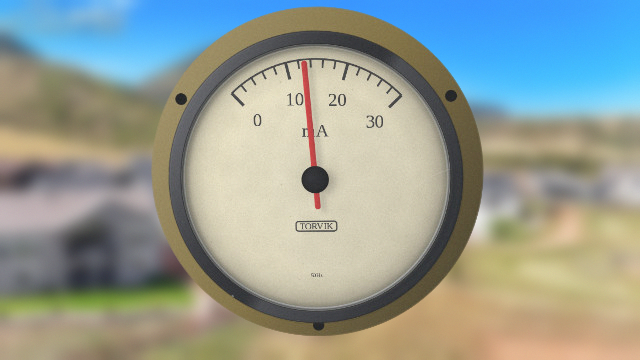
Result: 13mA
